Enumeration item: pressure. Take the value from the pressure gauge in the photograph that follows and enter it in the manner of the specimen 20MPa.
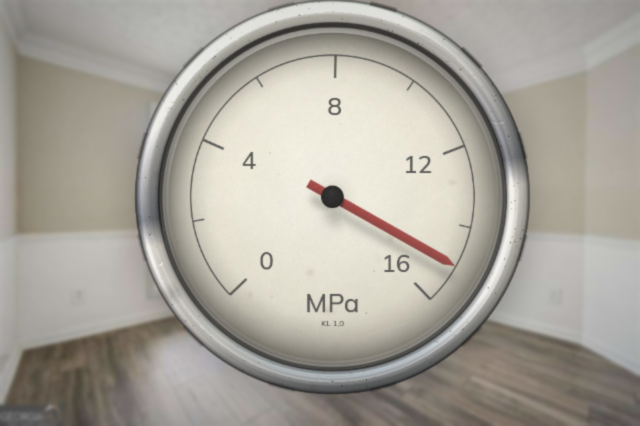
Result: 15MPa
